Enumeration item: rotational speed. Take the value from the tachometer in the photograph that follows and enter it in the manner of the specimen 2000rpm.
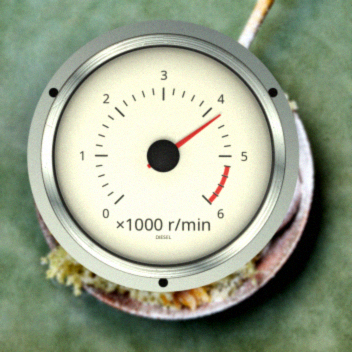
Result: 4200rpm
